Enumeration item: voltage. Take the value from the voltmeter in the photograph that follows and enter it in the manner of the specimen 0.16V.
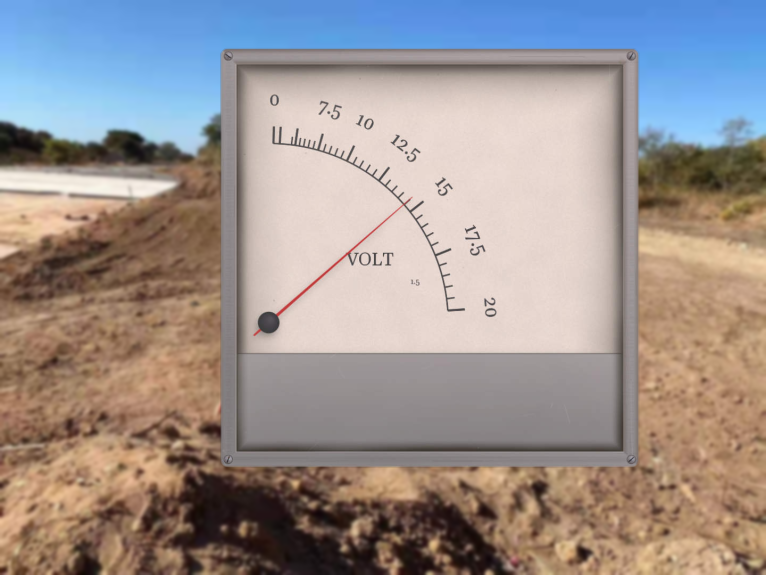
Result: 14.5V
